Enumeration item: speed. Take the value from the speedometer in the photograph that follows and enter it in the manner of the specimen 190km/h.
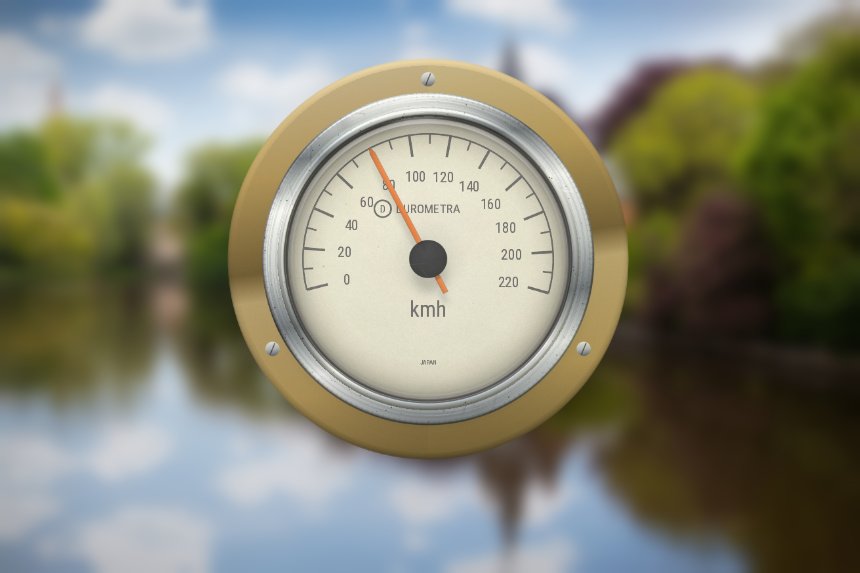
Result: 80km/h
